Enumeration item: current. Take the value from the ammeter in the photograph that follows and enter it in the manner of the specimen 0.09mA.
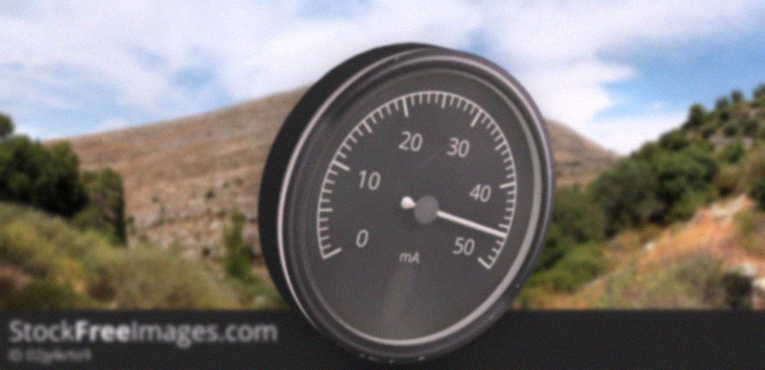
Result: 46mA
